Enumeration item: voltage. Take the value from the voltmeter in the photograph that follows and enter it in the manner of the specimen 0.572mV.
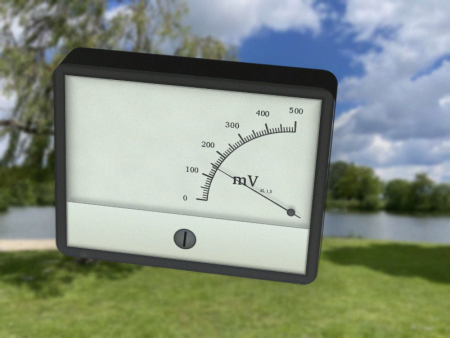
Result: 150mV
